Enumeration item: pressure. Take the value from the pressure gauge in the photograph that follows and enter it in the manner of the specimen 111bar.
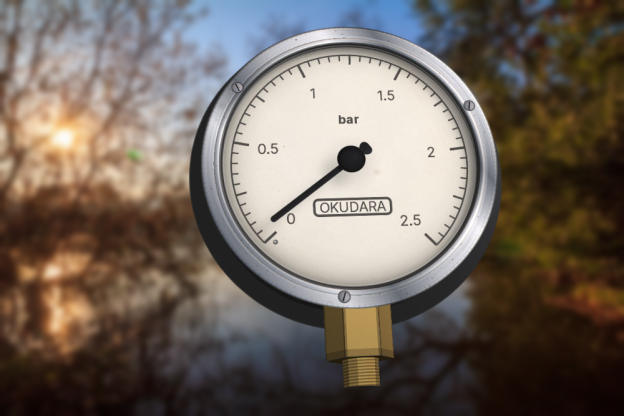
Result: 0.05bar
